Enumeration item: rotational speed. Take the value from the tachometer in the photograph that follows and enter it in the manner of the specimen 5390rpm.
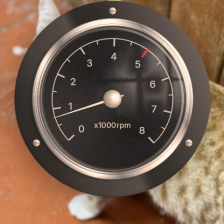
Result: 750rpm
